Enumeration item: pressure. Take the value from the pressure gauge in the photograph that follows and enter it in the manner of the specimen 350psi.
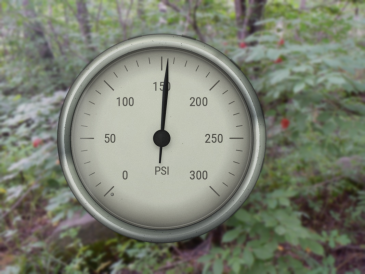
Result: 155psi
